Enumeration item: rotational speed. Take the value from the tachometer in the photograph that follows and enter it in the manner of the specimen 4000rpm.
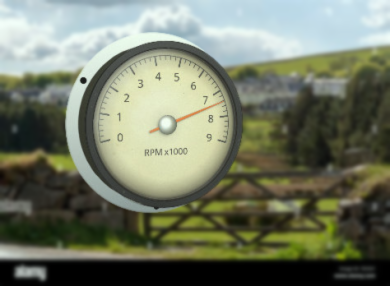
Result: 7400rpm
